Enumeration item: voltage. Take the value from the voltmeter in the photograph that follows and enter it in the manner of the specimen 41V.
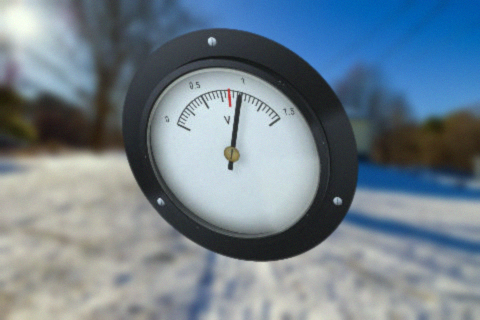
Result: 1V
